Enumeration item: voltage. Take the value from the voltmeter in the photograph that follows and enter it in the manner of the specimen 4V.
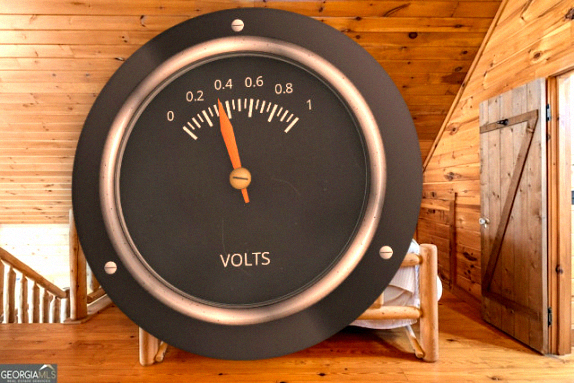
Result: 0.35V
